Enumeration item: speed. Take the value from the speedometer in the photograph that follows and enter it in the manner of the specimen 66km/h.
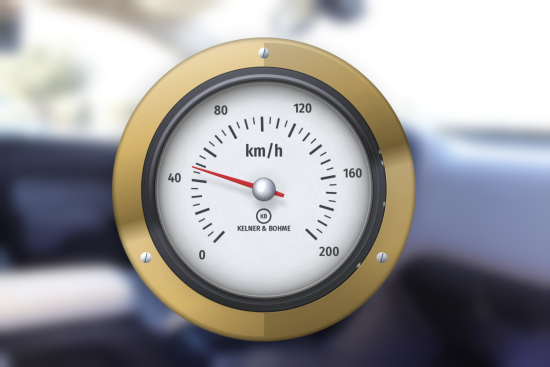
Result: 47.5km/h
